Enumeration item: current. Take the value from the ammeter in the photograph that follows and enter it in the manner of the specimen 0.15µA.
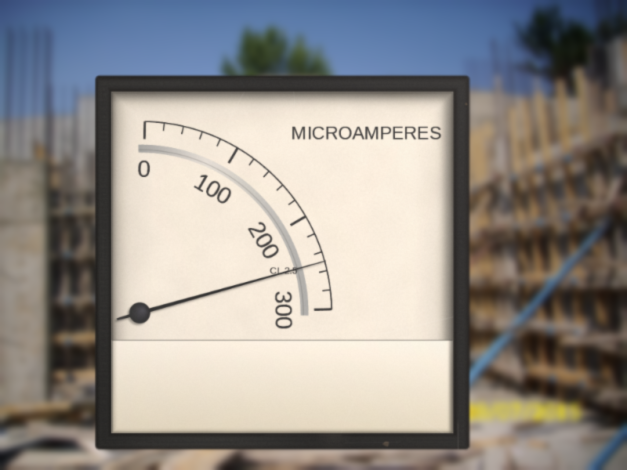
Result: 250µA
